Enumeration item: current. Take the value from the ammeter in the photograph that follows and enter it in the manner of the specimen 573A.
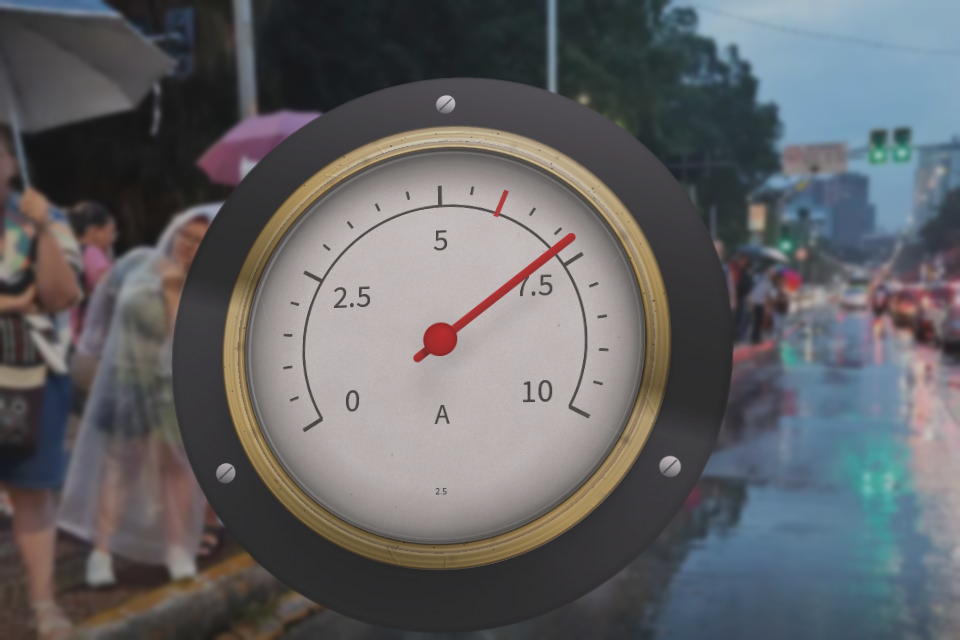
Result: 7.25A
